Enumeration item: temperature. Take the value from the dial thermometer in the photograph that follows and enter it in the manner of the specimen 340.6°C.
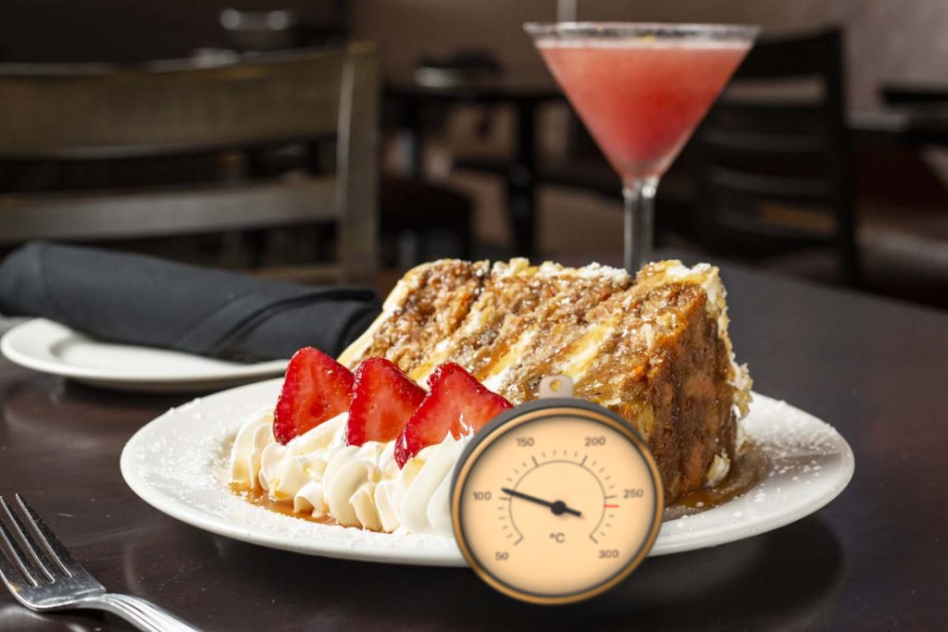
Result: 110°C
